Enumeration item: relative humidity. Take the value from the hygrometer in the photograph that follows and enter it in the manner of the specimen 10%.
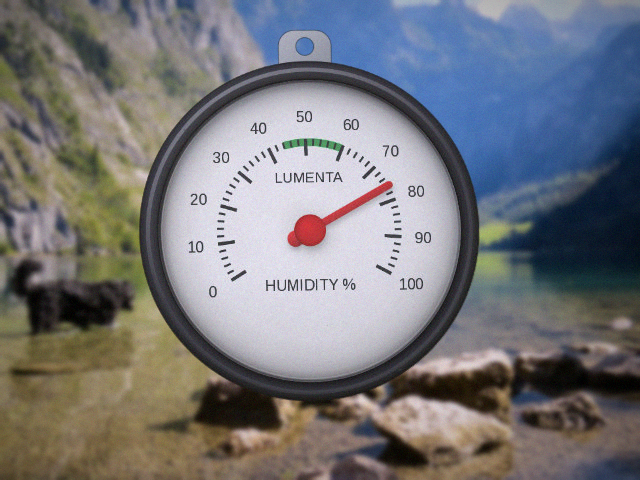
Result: 76%
